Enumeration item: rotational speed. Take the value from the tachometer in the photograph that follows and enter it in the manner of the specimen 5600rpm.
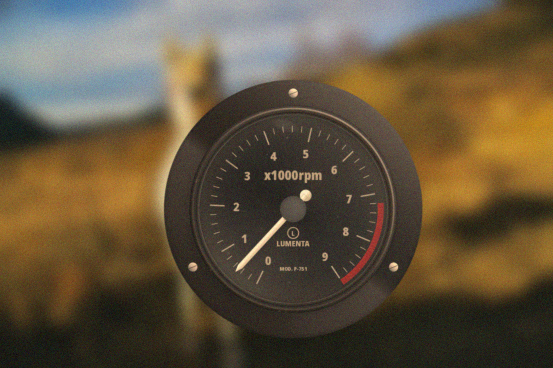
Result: 500rpm
